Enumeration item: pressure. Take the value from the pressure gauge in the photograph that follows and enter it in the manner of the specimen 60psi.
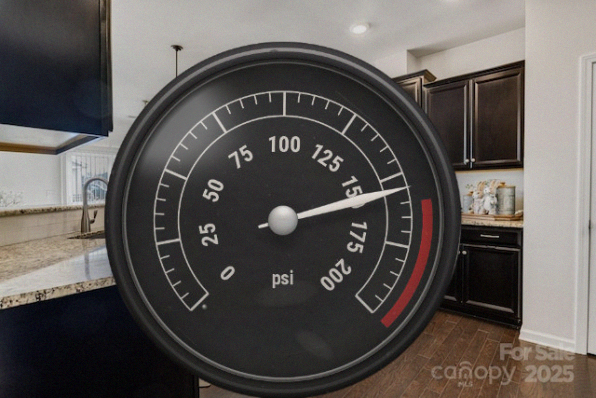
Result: 155psi
